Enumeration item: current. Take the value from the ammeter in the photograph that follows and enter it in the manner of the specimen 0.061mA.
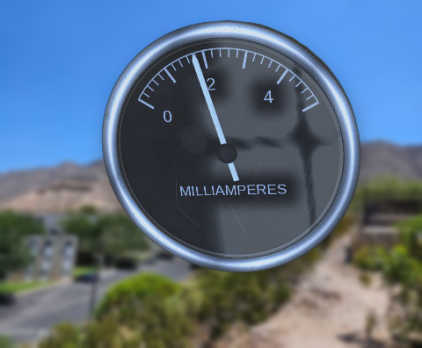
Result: 1.8mA
